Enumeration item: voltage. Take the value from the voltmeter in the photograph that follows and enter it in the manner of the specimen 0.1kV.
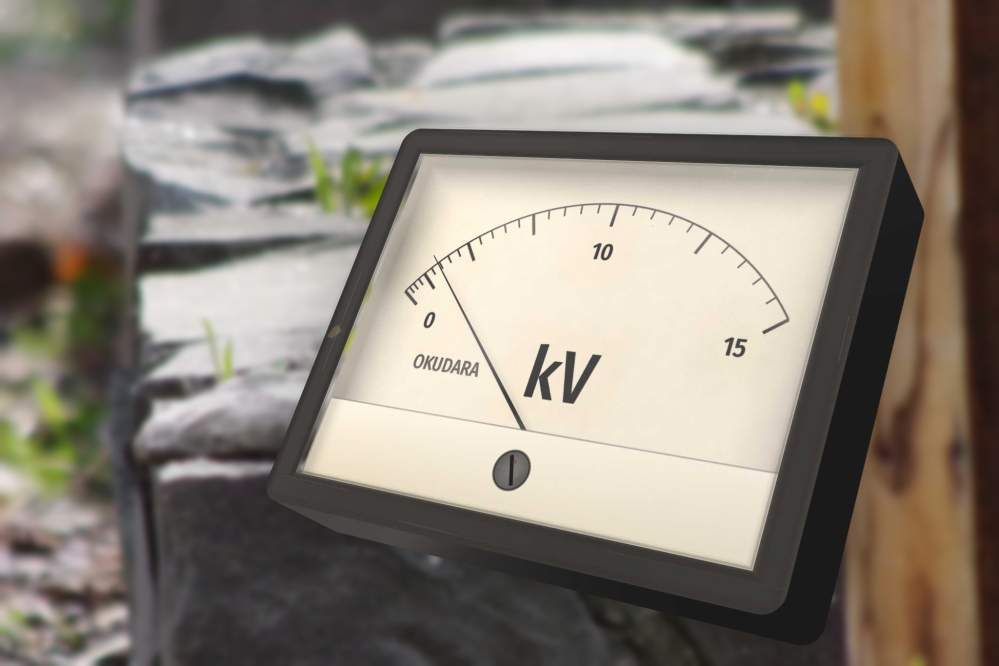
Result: 3.5kV
